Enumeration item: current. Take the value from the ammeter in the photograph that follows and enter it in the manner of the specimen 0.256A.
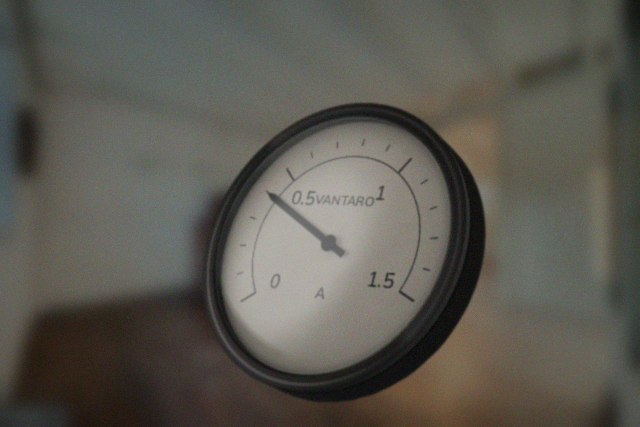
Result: 0.4A
